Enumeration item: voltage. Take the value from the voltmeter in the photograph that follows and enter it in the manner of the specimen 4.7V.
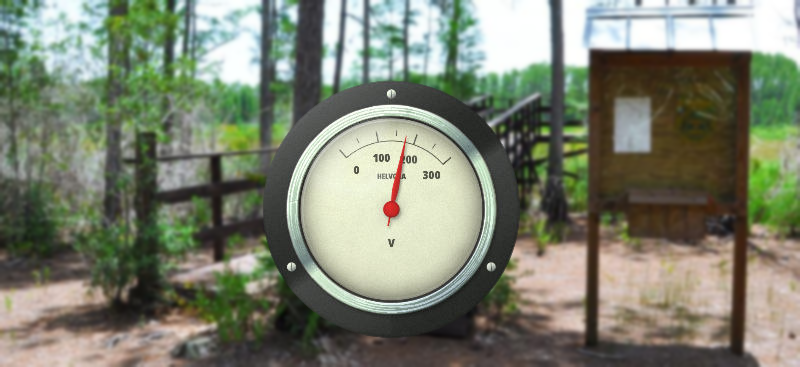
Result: 175V
